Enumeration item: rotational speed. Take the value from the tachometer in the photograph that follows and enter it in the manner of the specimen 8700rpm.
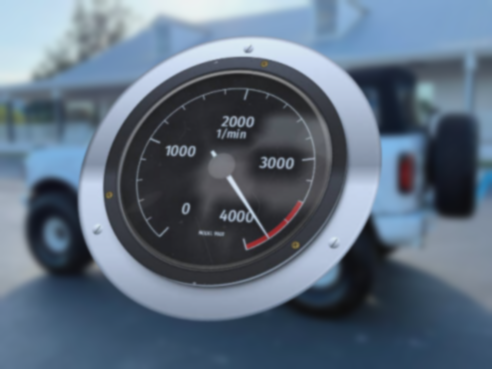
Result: 3800rpm
